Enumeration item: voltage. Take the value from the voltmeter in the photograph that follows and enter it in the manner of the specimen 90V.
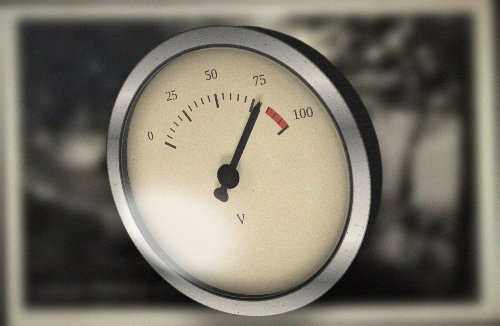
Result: 80V
